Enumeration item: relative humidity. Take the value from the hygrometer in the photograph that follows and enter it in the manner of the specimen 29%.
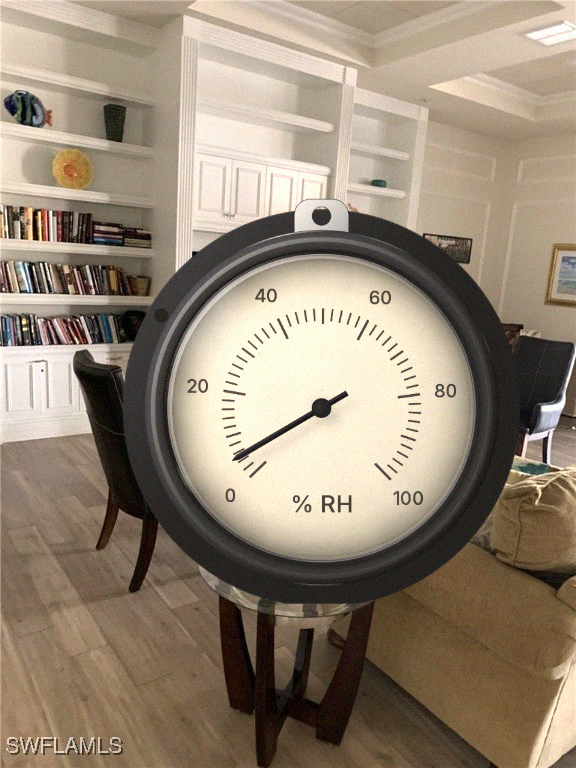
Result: 5%
